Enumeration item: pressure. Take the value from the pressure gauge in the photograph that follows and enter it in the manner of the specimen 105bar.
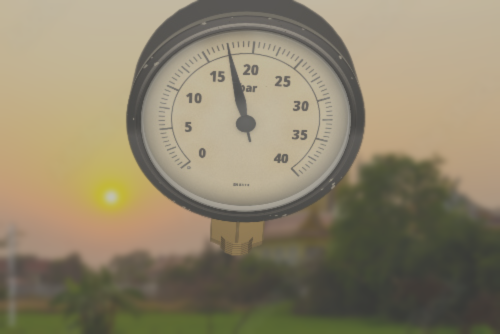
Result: 17.5bar
